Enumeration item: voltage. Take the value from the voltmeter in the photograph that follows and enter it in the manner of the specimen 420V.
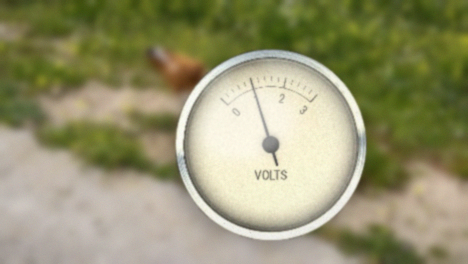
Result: 1V
